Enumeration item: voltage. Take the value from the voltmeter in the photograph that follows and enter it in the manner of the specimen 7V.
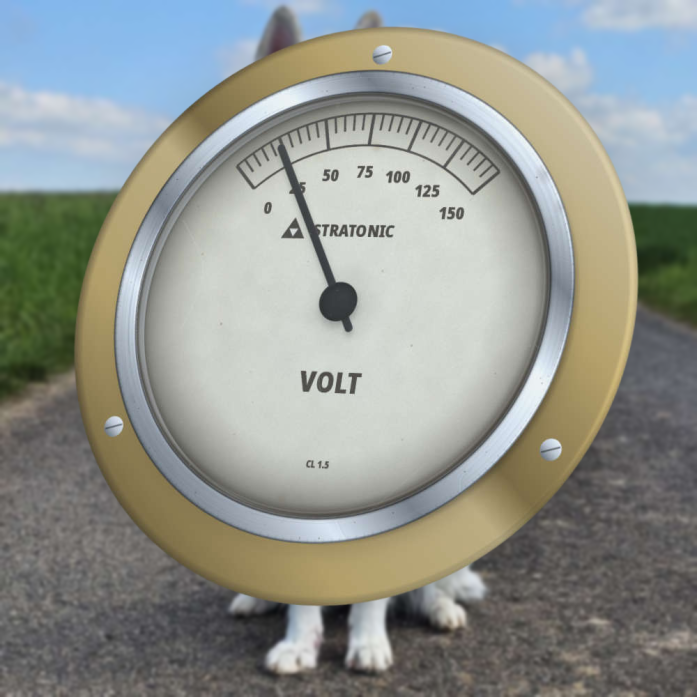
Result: 25V
